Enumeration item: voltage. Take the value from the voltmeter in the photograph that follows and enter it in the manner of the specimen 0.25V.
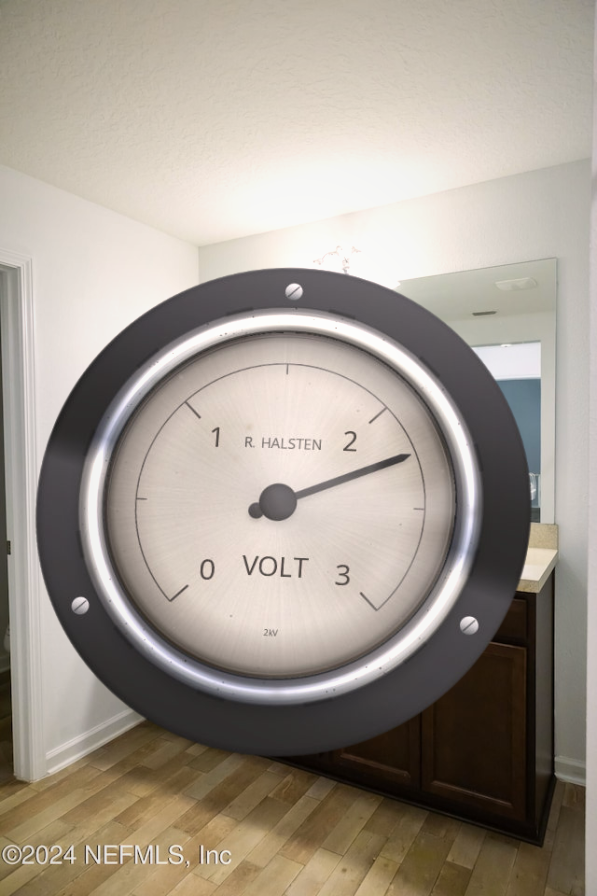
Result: 2.25V
